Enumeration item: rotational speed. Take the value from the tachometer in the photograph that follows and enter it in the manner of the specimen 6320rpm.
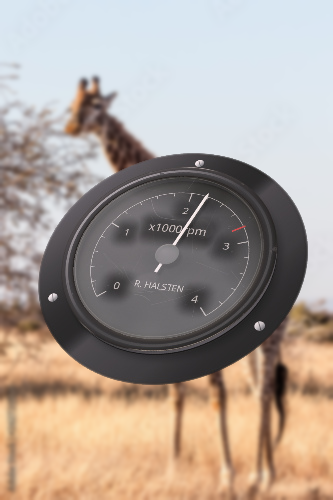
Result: 2200rpm
